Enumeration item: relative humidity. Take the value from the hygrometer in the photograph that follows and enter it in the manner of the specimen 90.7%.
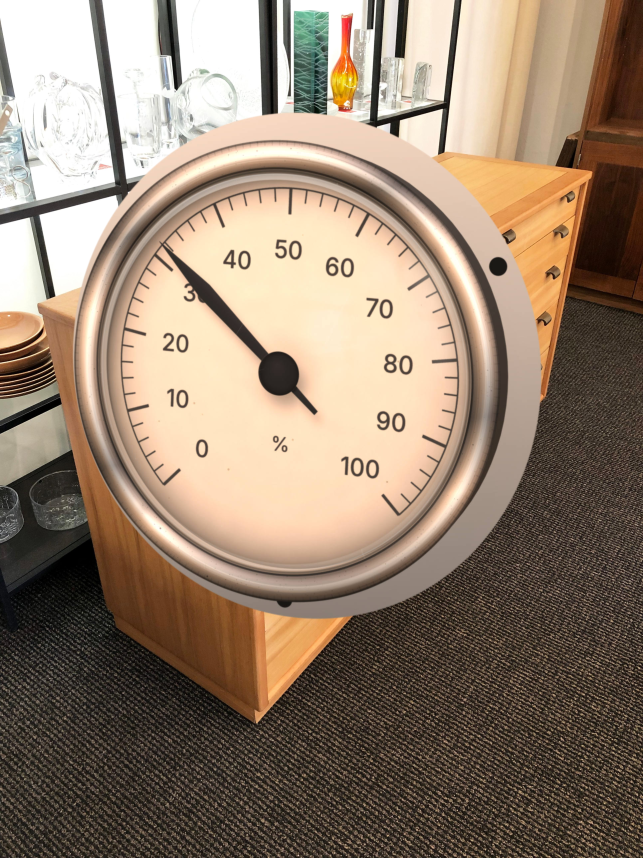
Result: 32%
